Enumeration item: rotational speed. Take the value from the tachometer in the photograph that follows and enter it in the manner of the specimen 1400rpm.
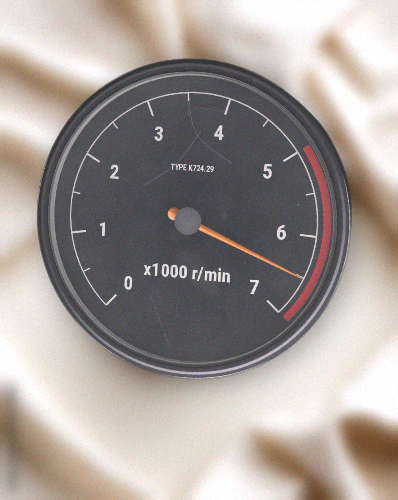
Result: 6500rpm
